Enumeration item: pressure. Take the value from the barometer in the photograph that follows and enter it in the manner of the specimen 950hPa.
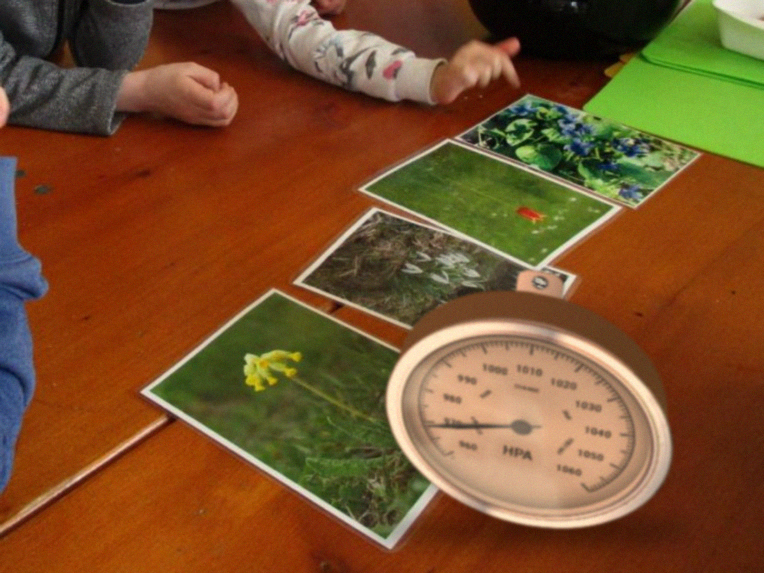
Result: 970hPa
